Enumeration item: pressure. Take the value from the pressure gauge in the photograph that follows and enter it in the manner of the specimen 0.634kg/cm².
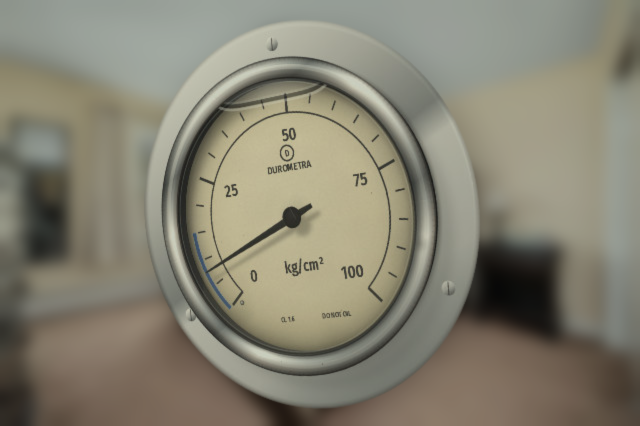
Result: 7.5kg/cm²
